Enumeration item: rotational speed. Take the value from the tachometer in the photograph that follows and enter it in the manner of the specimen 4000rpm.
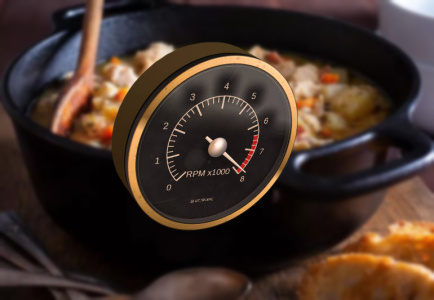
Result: 7800rpm
